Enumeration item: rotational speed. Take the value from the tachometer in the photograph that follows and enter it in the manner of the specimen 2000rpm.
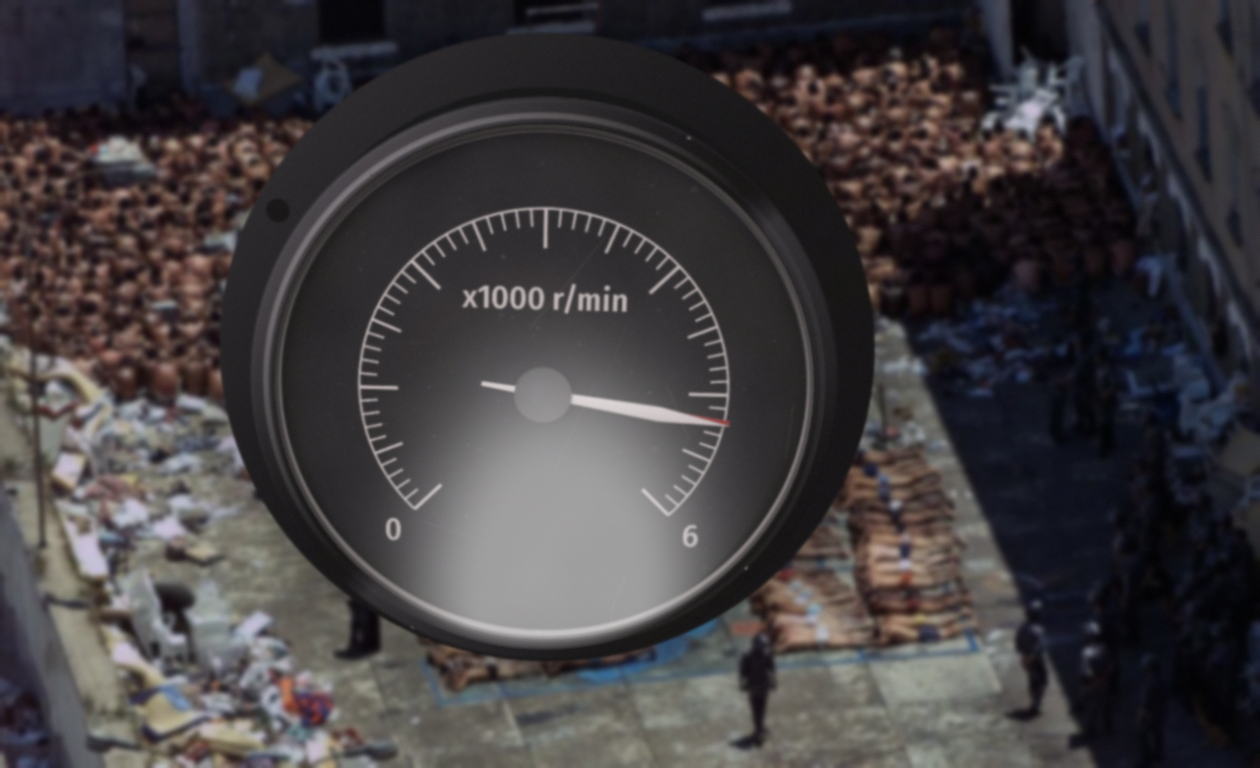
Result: 5200rpm
